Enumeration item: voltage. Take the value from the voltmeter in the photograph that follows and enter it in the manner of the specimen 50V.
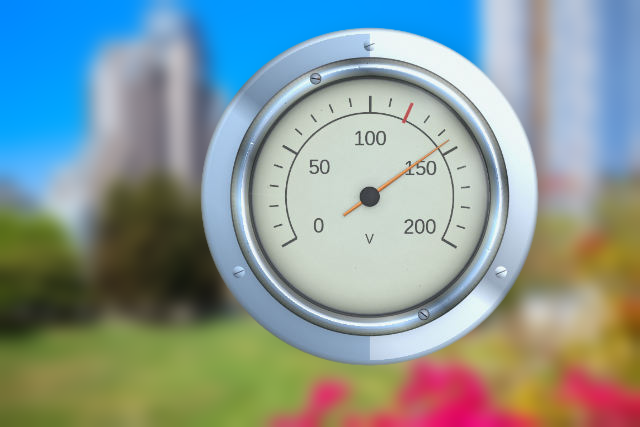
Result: 145V
